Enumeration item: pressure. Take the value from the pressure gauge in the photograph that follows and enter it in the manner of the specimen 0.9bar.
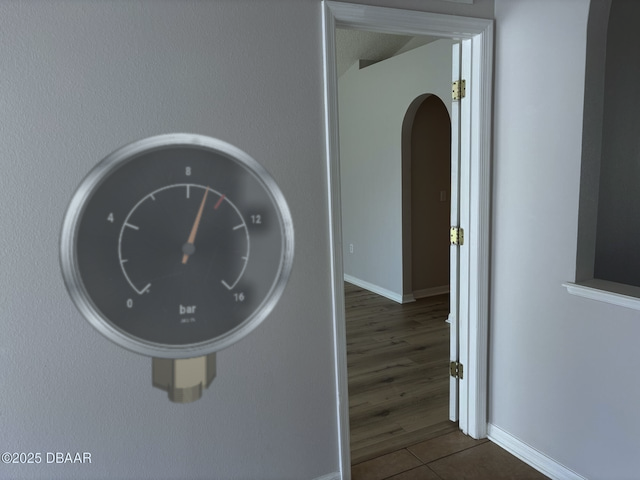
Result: 9bar
